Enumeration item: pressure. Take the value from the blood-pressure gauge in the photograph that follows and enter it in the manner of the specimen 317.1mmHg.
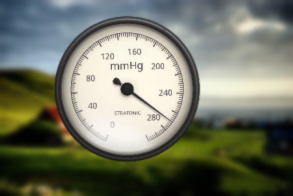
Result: 270mmHg
